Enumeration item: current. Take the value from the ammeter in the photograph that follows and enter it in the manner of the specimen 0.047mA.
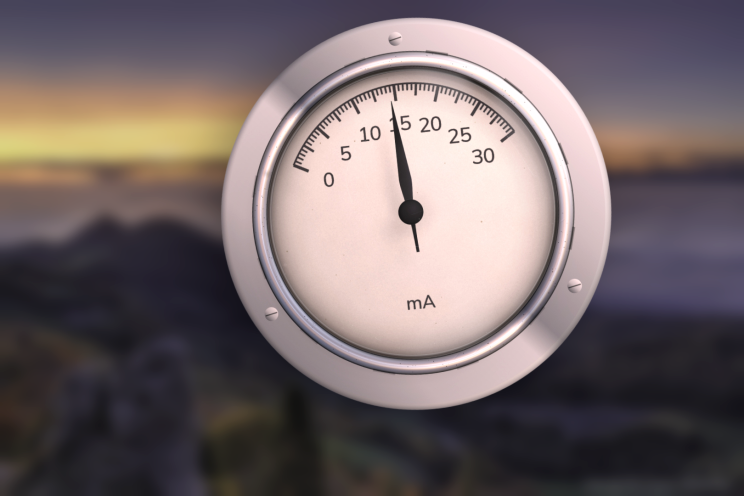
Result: 14.5mA
